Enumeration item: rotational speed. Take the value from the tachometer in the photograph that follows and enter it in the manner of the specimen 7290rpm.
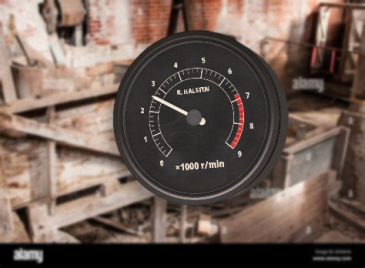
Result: 2600rpm
